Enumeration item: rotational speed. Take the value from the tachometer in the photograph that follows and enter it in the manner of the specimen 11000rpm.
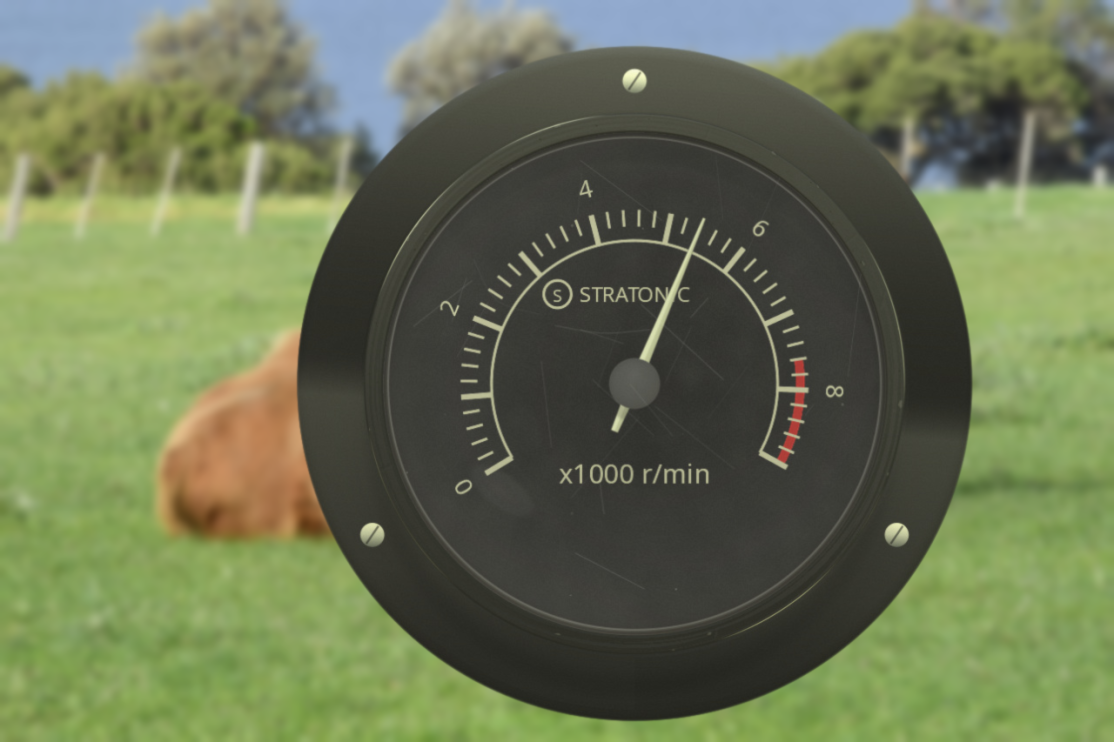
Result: 5400rpm
